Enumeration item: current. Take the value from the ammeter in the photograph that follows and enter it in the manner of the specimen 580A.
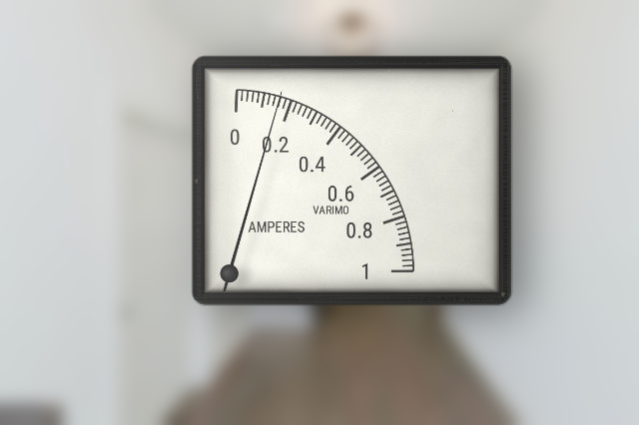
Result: 0.16A
